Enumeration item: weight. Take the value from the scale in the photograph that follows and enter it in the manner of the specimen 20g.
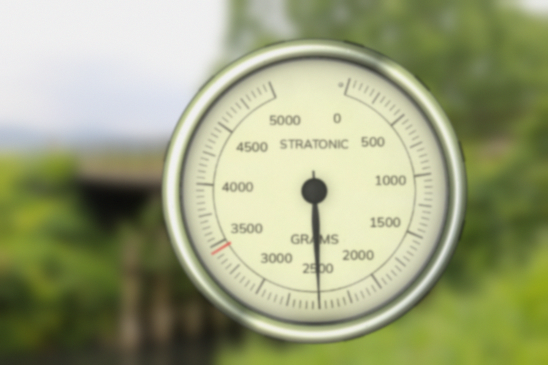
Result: 2500g
